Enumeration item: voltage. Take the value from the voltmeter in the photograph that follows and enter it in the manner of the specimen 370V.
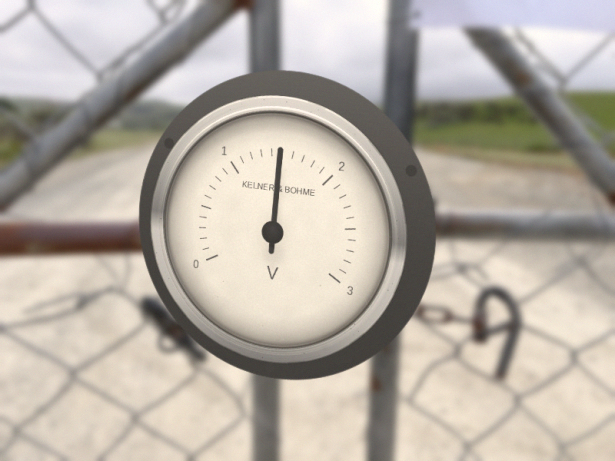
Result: 1.5V
